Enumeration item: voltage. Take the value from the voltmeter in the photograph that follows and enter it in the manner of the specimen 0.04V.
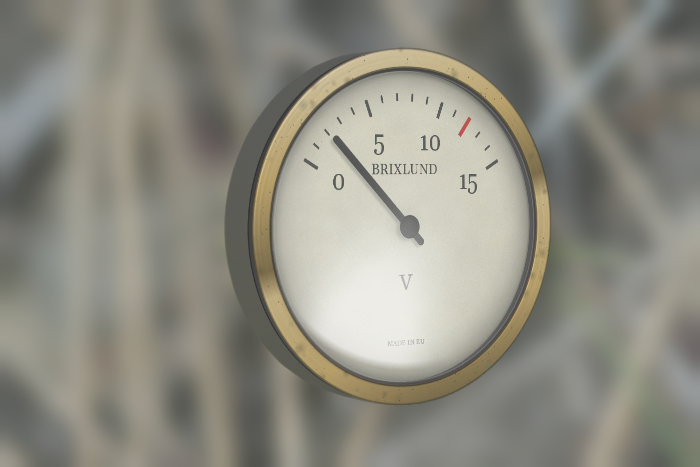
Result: 2V
